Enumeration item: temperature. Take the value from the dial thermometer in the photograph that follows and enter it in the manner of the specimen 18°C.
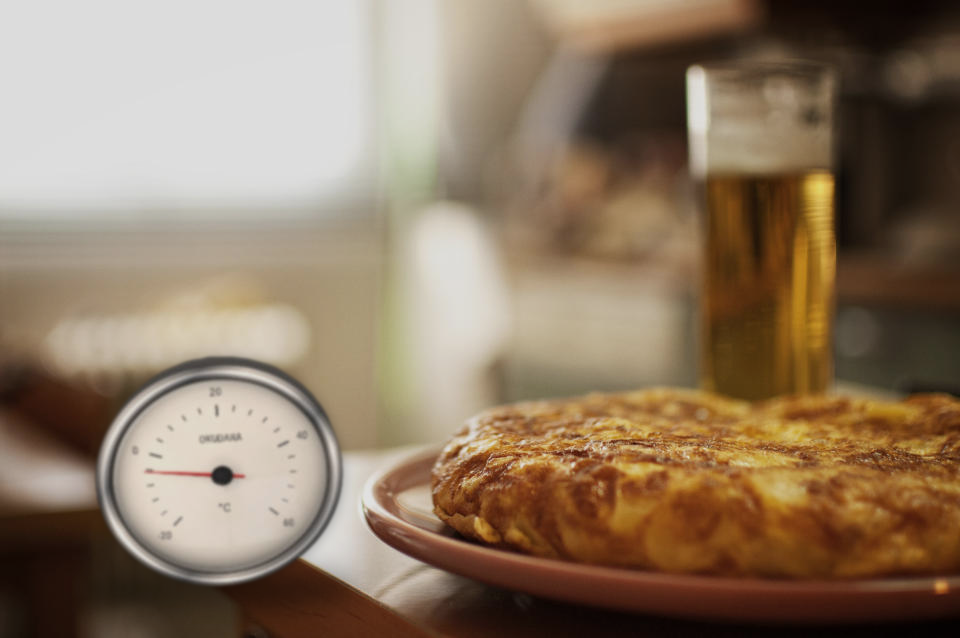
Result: -4°C
